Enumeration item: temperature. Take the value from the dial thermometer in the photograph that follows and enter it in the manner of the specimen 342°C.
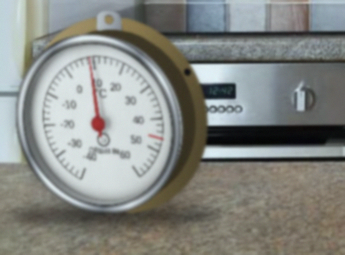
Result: 10°C
